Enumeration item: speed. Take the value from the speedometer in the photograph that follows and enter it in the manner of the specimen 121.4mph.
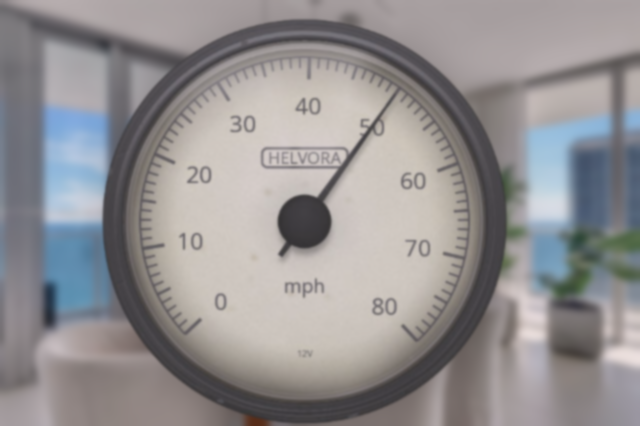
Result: 50mph
